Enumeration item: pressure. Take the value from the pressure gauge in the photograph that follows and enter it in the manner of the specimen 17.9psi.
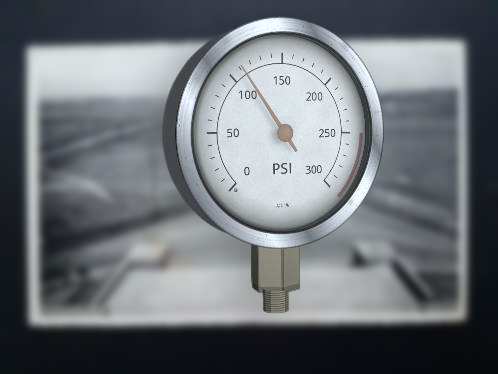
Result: 110psi
